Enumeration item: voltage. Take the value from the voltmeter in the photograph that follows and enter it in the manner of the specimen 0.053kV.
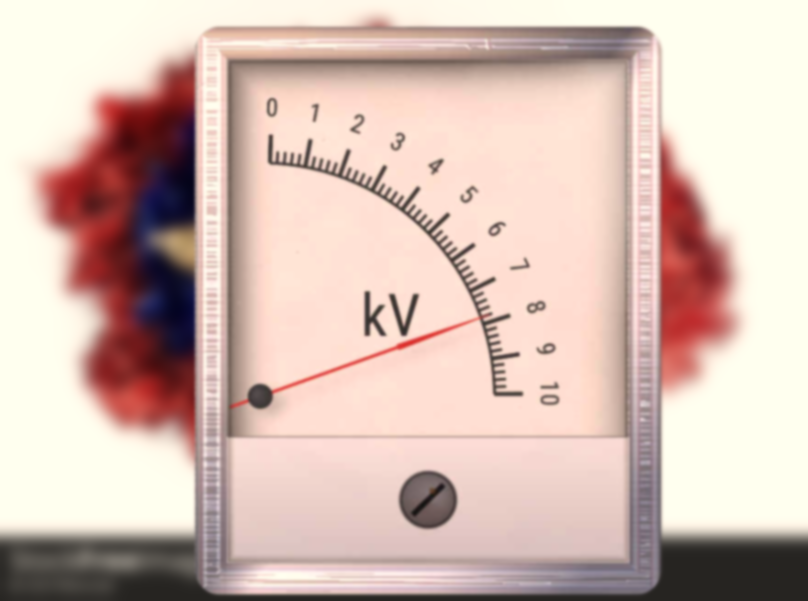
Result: 7.8kV
